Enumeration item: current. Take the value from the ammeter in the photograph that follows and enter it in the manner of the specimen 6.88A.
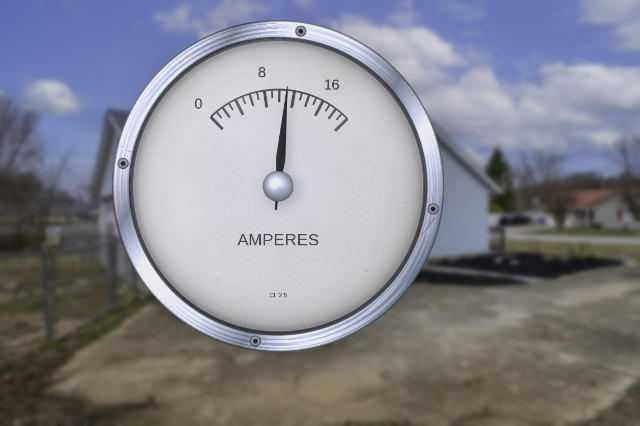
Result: 11A
